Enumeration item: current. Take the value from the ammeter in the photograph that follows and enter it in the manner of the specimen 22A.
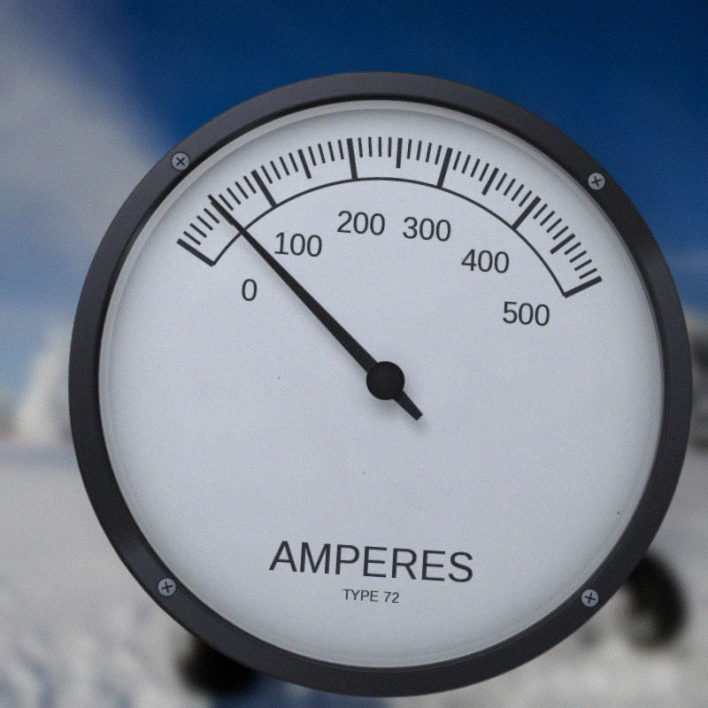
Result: 50A
